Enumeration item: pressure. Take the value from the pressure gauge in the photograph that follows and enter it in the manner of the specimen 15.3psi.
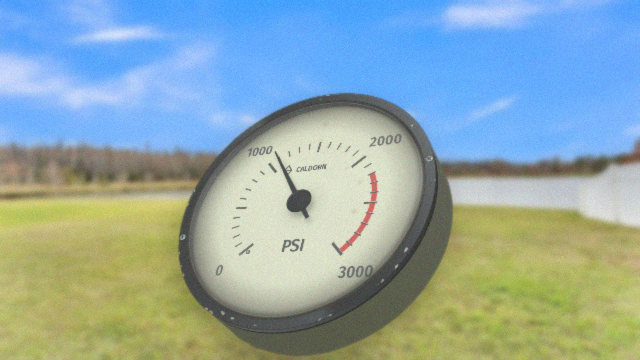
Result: 1100psi
